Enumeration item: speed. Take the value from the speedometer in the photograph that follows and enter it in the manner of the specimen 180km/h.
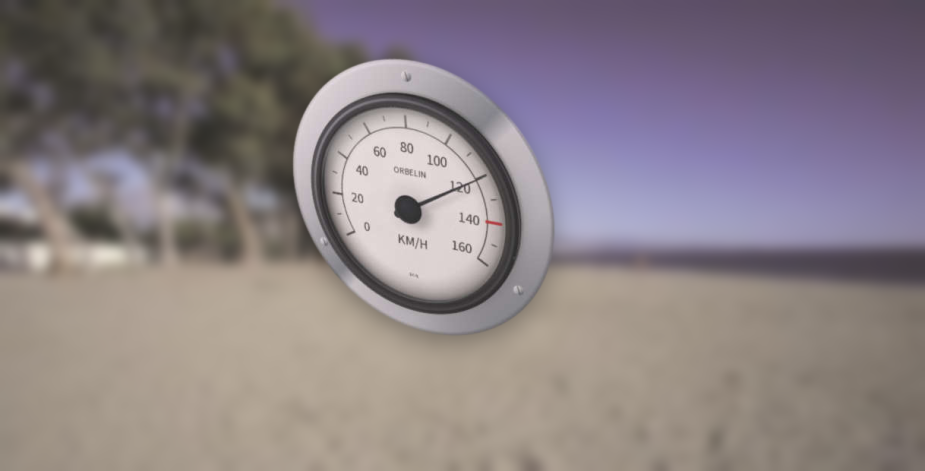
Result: 120km/h
